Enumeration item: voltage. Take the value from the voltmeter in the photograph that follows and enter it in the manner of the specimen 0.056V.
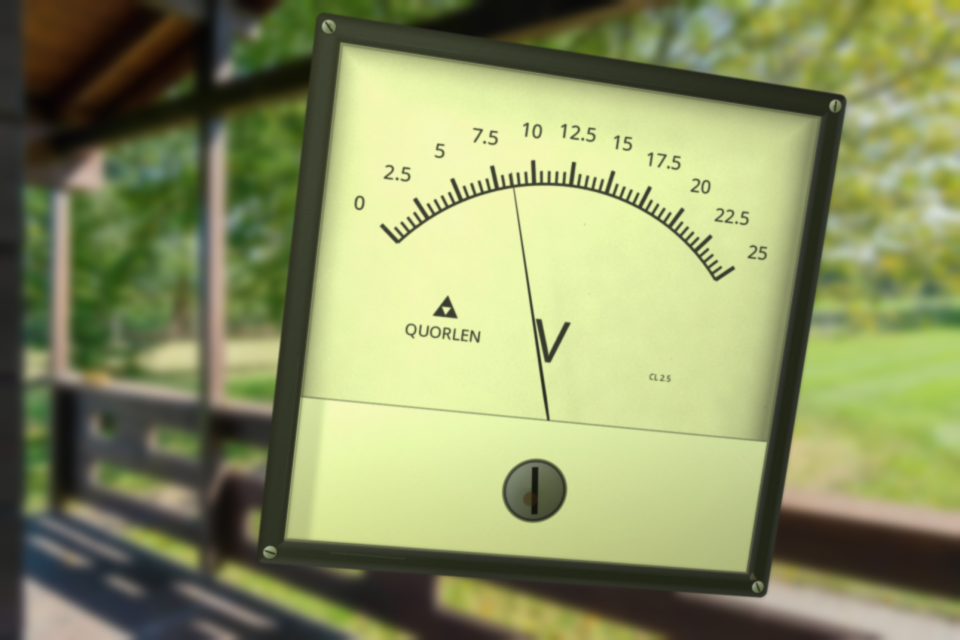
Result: 8.5V
